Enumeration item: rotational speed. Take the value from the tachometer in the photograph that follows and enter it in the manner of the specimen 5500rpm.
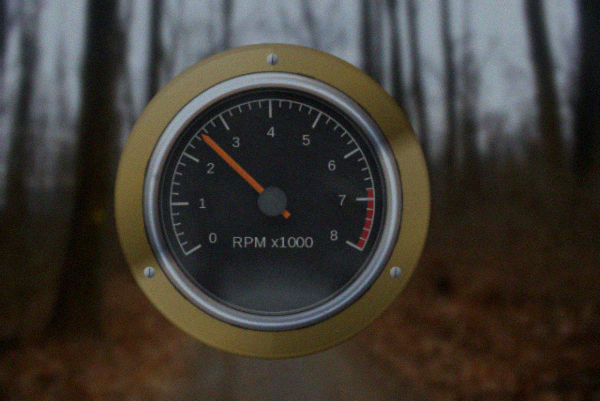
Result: 2500rpm
